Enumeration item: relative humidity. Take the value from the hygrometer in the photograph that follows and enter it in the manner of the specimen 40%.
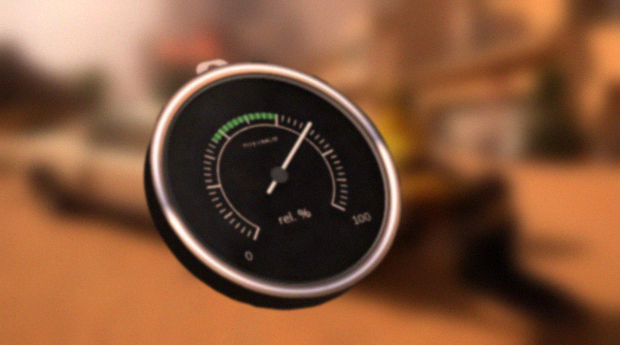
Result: 70%
